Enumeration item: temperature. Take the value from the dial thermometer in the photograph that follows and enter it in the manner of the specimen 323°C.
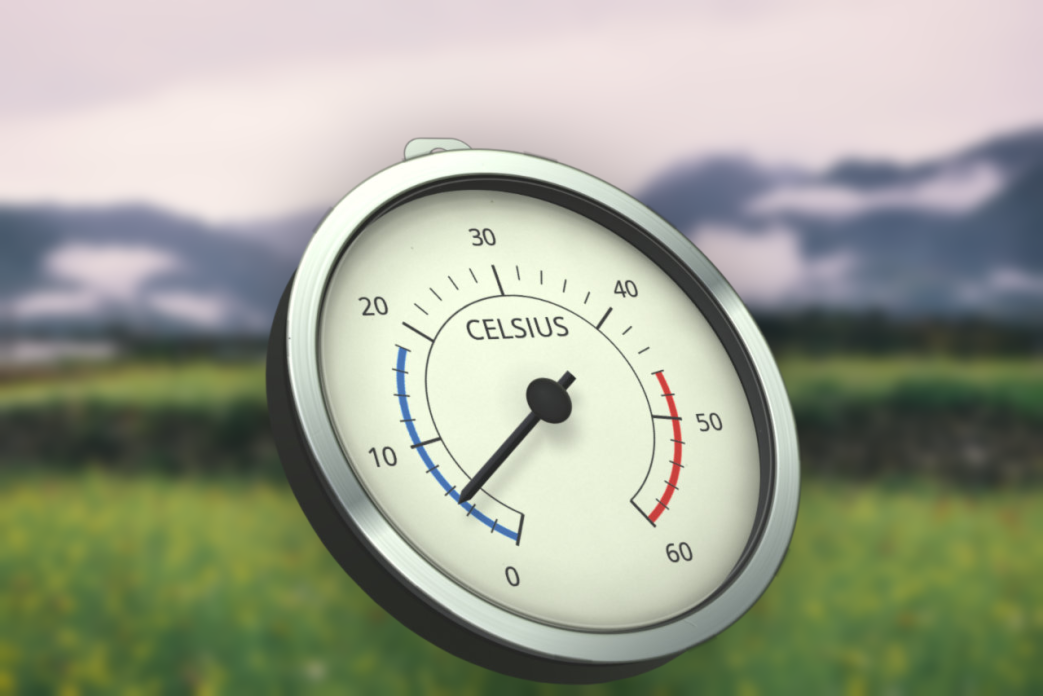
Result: 5°C
